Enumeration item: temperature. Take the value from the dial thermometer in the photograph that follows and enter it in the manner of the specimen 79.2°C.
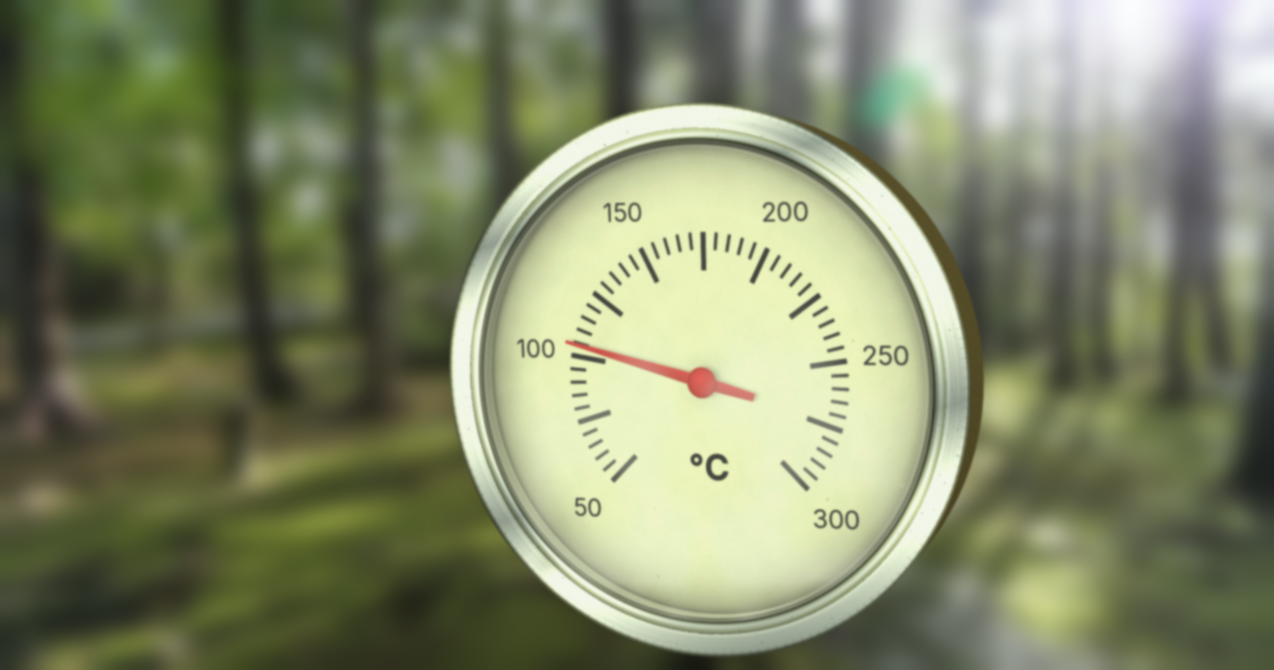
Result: 105°C
